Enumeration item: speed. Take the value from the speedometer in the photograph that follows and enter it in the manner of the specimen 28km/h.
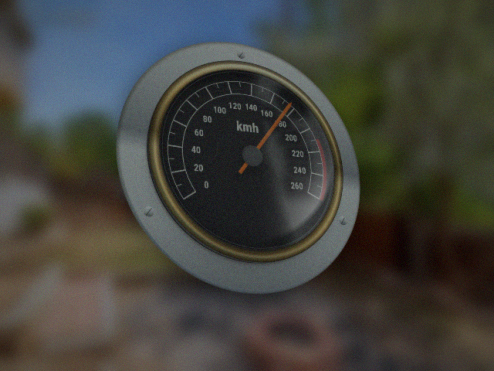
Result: 175km/h
